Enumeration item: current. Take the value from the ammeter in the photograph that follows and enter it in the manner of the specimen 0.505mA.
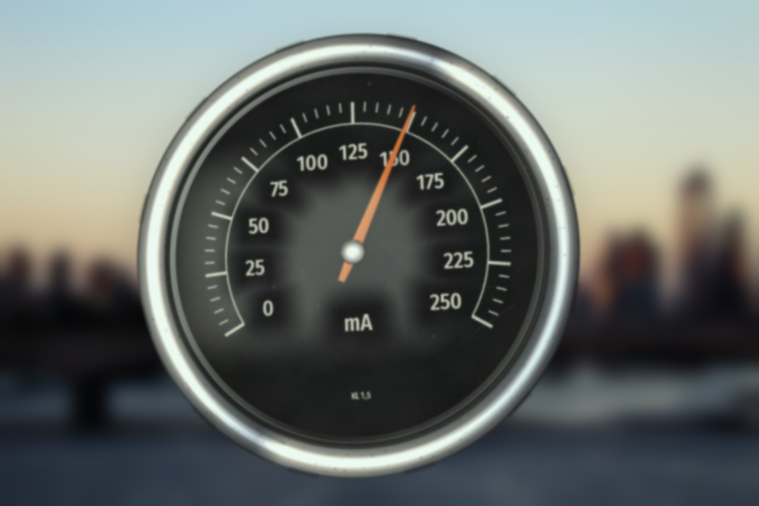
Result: 150mA
